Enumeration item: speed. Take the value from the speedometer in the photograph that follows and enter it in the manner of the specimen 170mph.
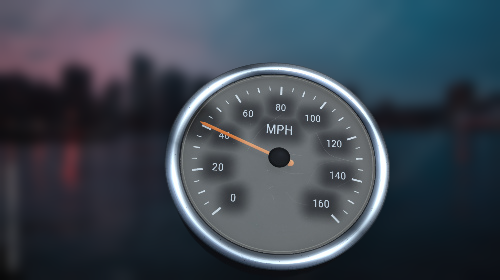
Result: 40mph
